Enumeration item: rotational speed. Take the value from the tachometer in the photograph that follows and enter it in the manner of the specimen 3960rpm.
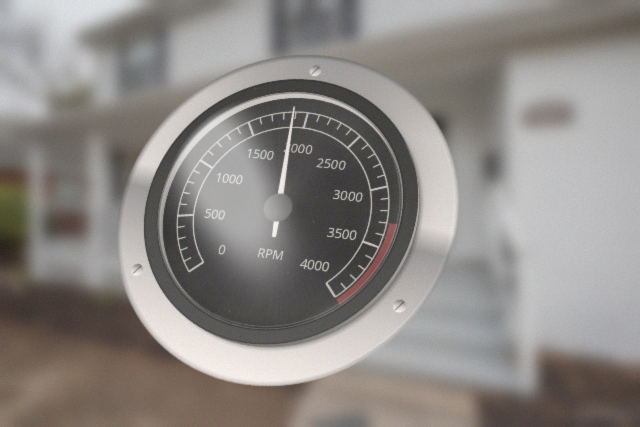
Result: 1900rpm
